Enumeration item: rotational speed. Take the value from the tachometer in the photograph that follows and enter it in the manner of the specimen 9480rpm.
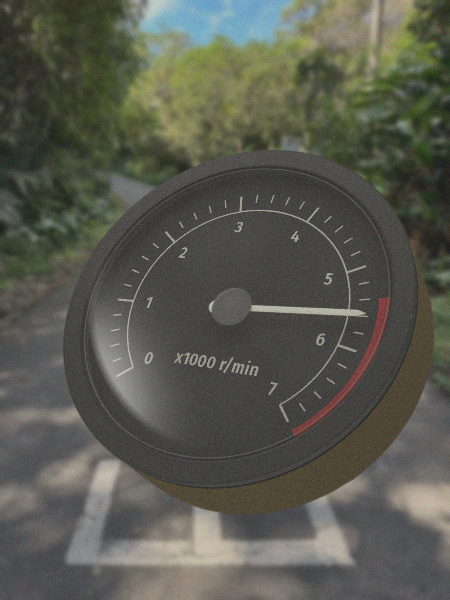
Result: 5600rpm
